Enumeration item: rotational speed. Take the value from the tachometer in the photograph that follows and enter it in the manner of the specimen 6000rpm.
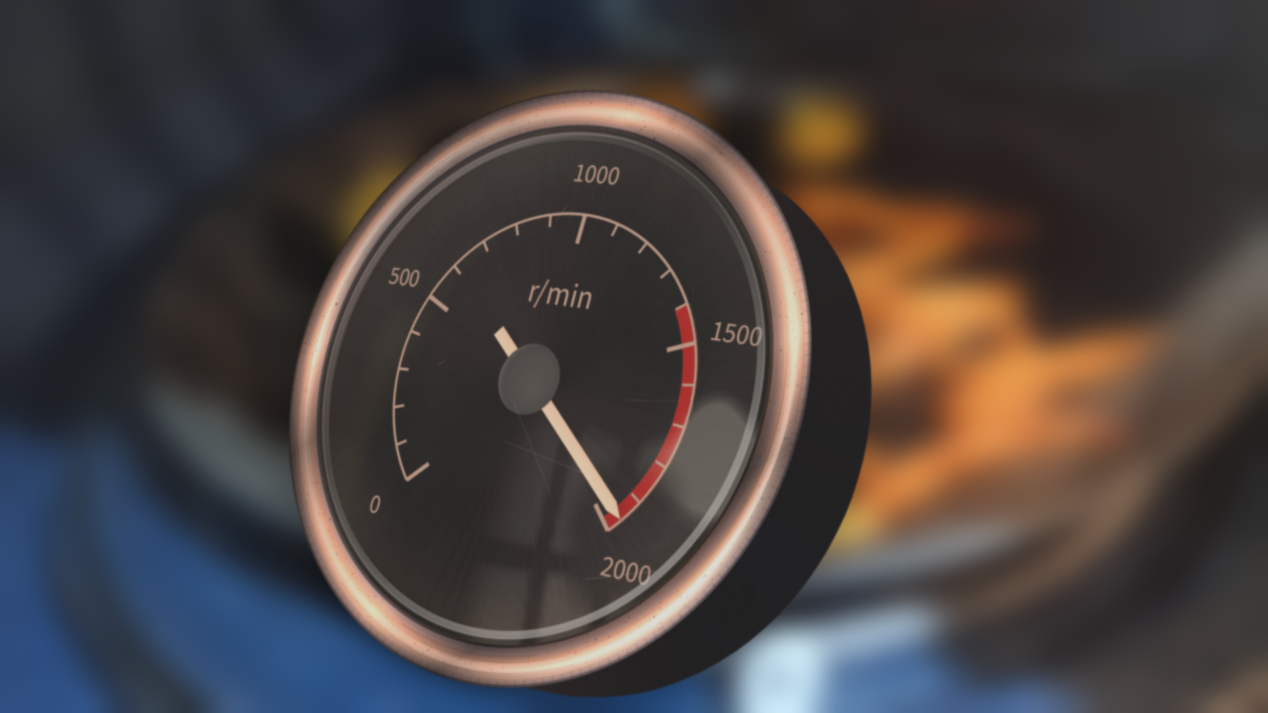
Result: 1950rpm
